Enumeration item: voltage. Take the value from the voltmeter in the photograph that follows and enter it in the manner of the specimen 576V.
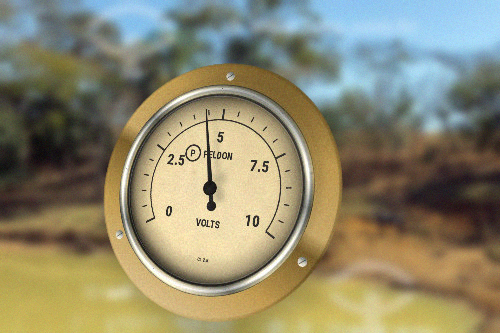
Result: 4.5V
